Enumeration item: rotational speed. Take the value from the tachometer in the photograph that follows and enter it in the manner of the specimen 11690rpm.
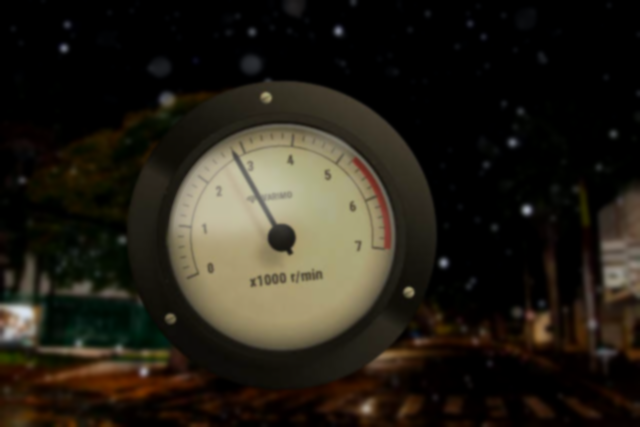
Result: 2800rpm
